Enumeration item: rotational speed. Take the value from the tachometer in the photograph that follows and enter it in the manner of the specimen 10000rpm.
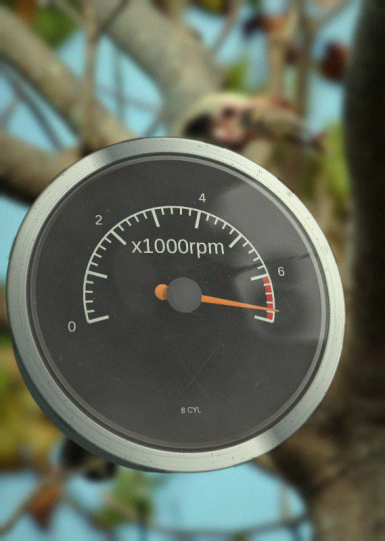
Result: 6800rpm
